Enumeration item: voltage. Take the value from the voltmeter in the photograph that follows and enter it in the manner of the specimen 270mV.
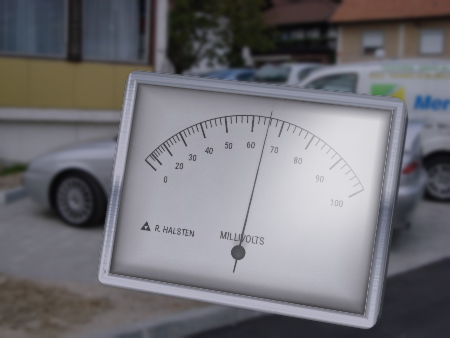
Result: 66mV
